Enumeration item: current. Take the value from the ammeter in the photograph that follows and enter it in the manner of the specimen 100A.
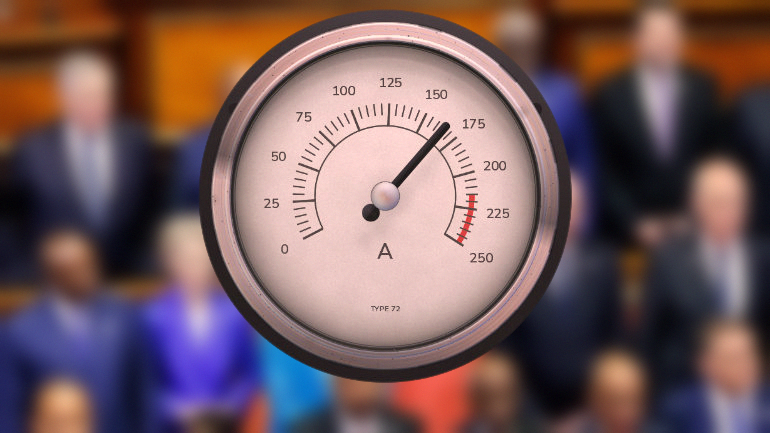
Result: 165A
